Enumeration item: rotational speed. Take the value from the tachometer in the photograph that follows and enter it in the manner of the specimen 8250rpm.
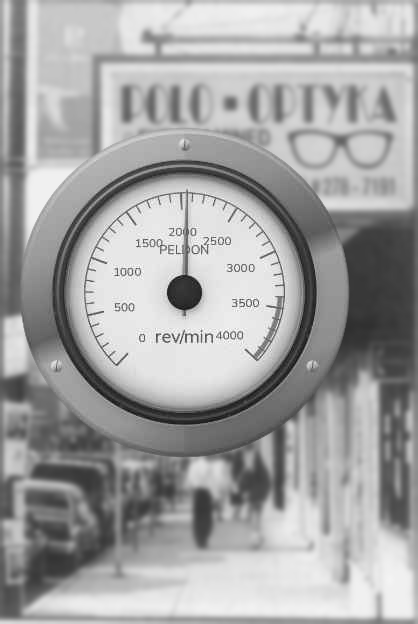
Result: 2050rpm
